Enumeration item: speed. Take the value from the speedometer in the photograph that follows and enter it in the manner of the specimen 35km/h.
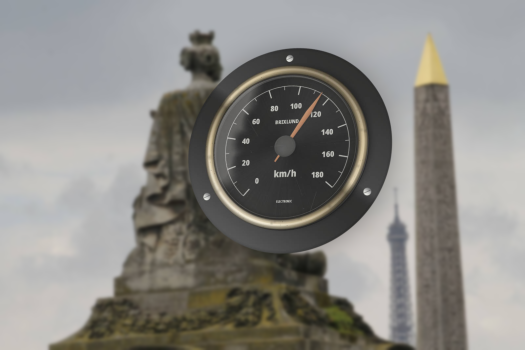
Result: 115km/h
